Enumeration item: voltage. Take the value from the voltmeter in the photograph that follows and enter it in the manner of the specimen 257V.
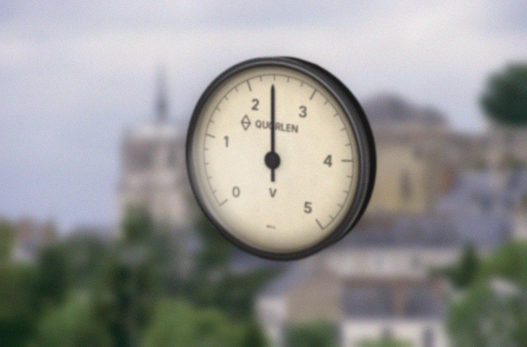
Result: 2.4V
